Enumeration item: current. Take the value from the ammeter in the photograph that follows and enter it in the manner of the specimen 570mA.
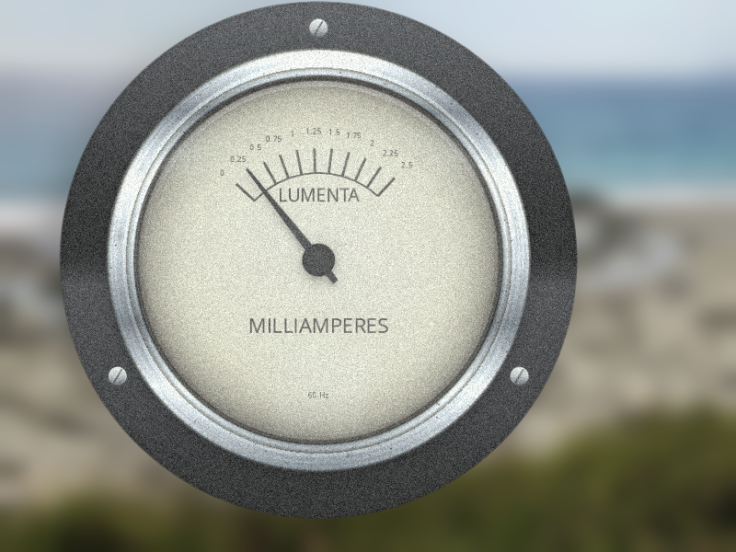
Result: 0.25mA
